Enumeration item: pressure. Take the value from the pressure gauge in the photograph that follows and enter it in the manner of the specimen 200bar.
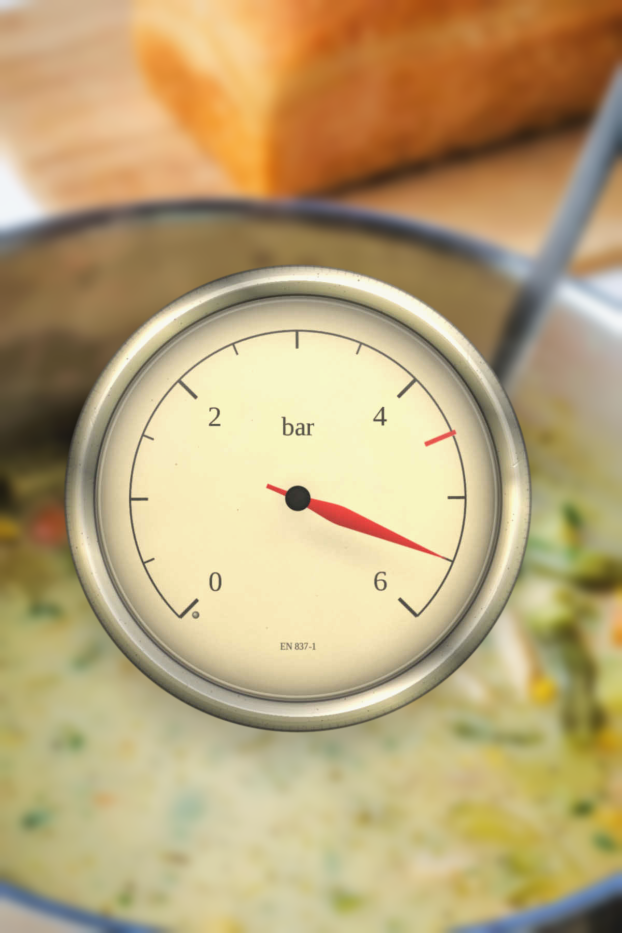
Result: 5.5bar
